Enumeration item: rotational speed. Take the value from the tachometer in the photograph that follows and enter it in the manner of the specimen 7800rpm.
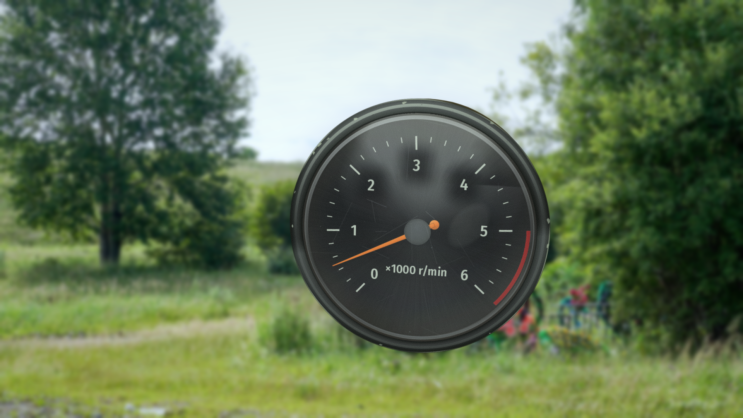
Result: 500rpm
